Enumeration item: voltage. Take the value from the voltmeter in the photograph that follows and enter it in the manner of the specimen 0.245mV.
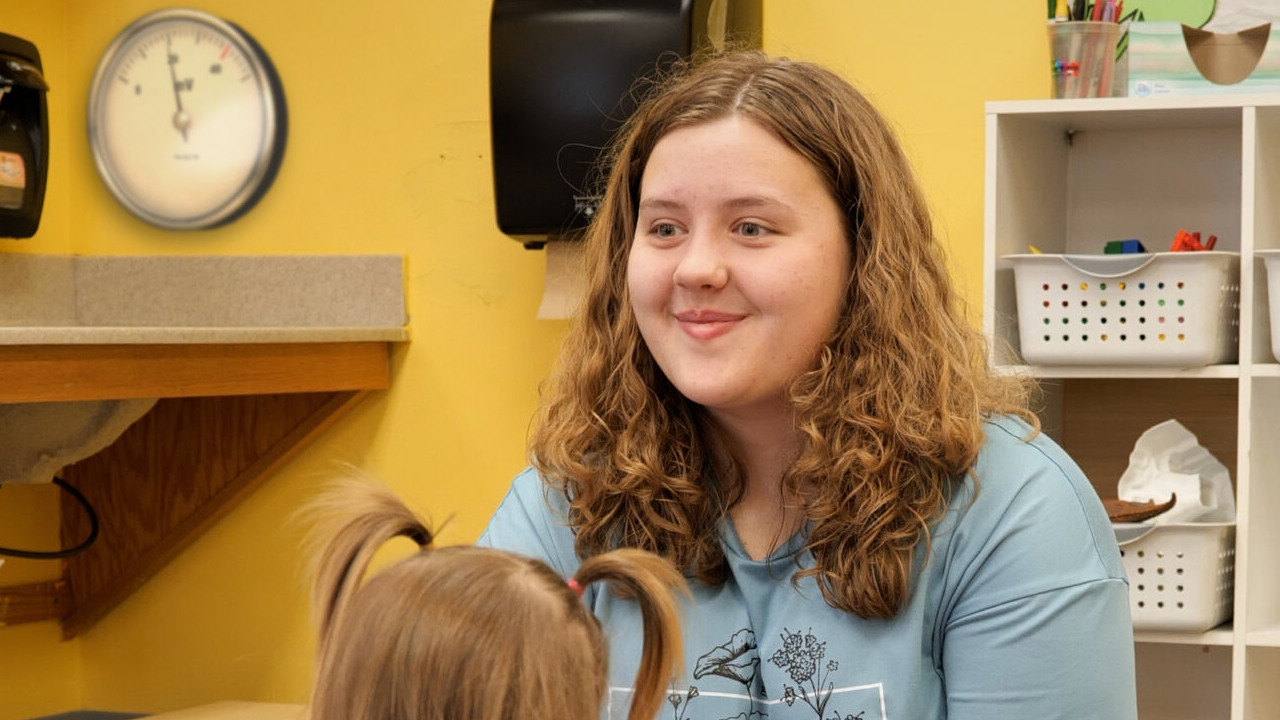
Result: 20mV
